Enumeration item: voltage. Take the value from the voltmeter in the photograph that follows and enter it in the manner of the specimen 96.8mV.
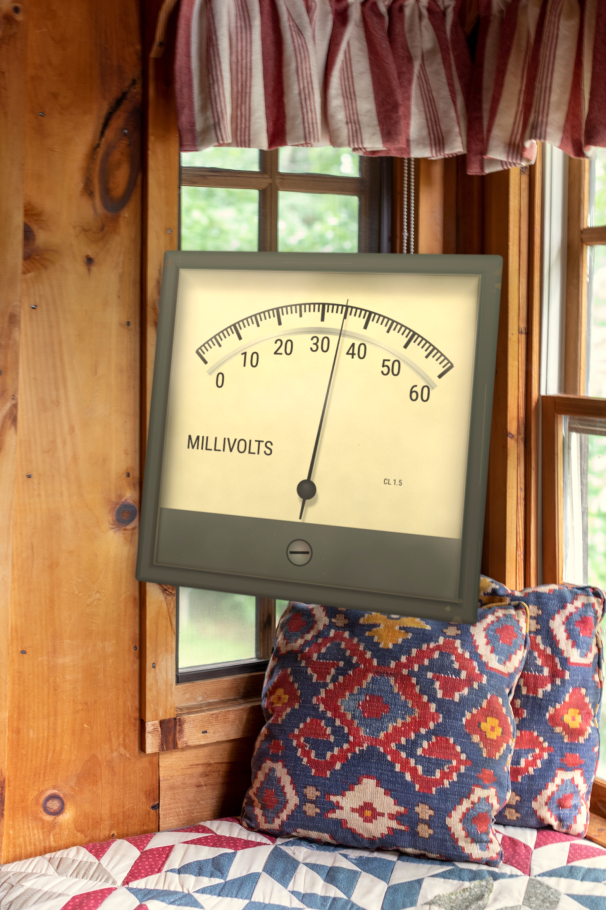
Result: 35mV
